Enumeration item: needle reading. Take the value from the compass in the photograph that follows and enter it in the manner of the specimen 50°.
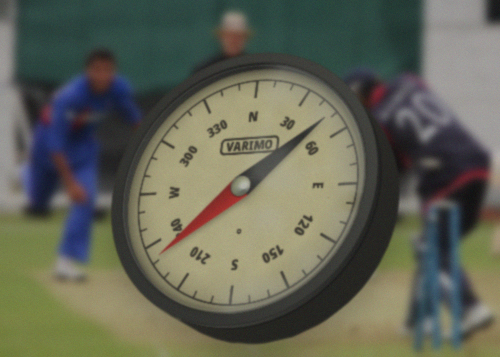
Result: 230°
